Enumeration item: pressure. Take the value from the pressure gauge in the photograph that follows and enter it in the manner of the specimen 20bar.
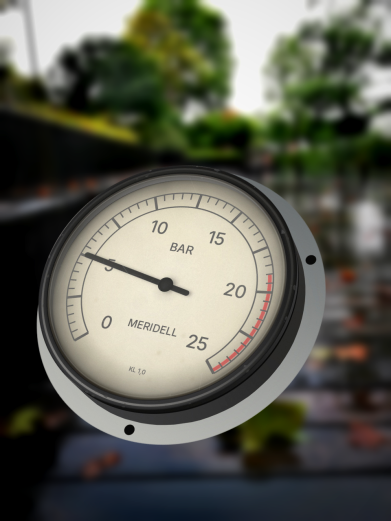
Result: 5bar
